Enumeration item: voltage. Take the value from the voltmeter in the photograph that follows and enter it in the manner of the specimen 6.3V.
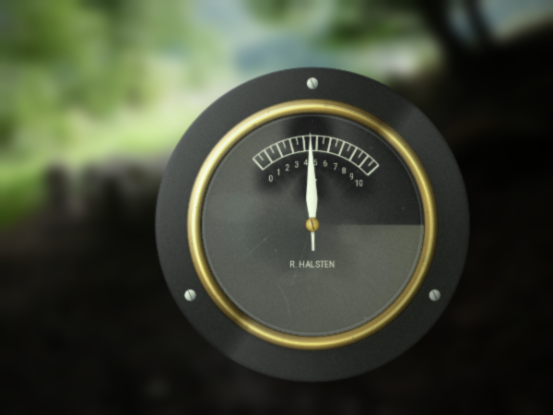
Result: 4.5V
